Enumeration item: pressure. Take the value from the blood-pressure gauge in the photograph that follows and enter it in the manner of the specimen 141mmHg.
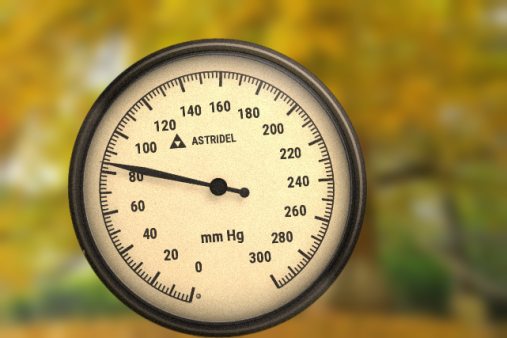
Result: 84mmHg
